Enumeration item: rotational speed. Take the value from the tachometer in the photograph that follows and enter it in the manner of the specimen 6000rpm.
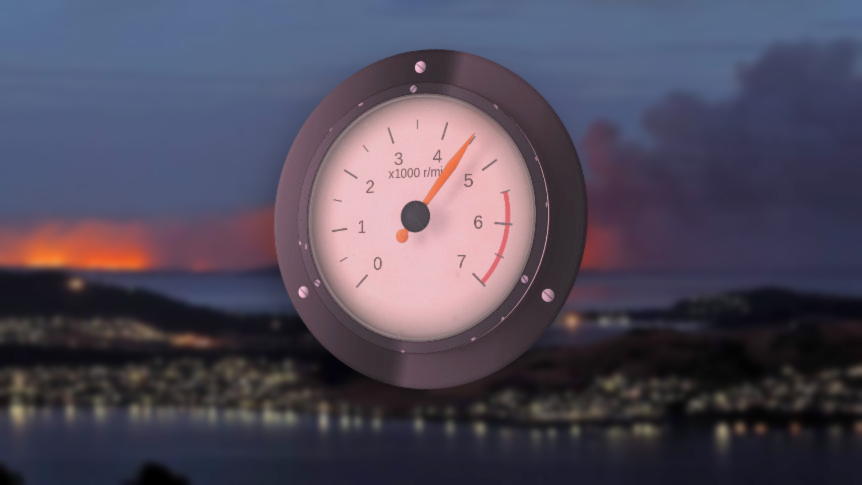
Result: 4500rpm
